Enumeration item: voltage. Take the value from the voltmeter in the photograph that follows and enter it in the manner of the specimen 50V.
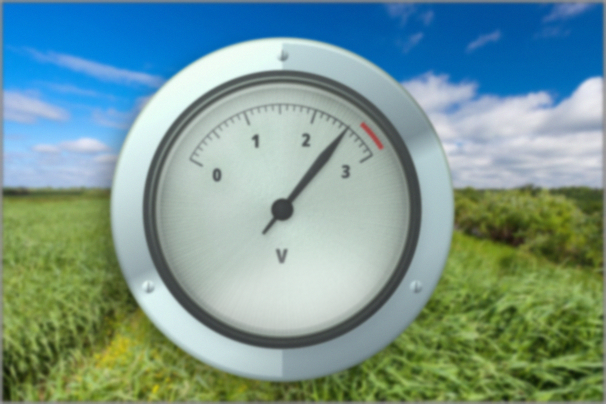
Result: 2.5V
